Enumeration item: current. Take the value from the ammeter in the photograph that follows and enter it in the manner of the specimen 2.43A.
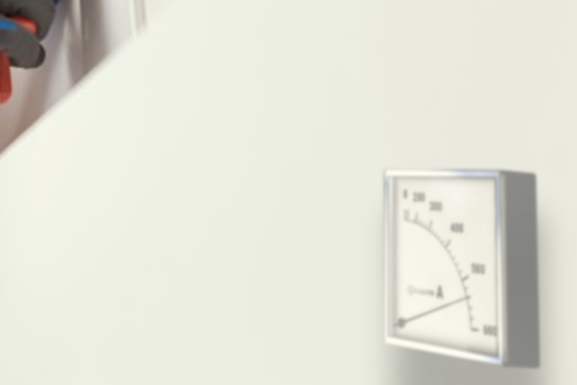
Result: 540A
